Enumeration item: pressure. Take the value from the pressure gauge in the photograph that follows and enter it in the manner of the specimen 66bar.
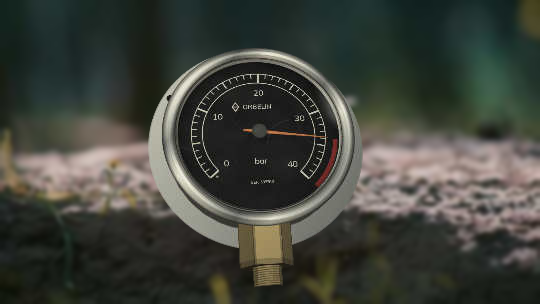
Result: 34bar
